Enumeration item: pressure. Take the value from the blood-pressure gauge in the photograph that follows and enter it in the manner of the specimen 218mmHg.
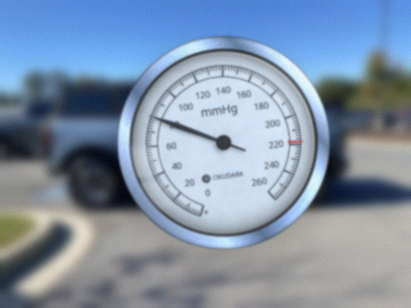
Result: 80mmHg
